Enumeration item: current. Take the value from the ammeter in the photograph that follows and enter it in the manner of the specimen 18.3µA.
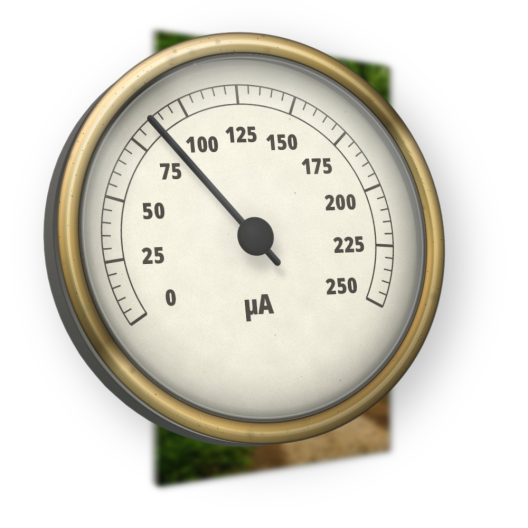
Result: 85µA
